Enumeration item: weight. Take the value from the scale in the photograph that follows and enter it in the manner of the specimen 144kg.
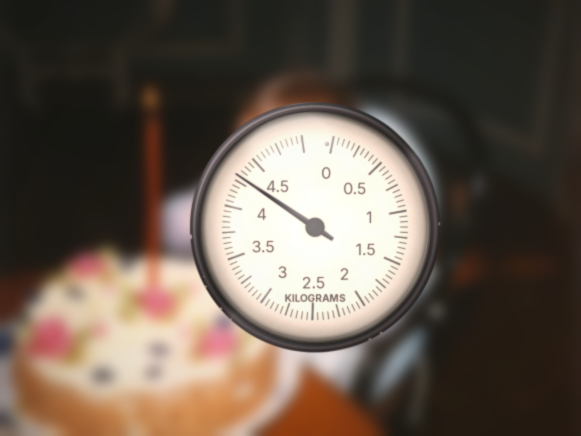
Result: 4.3kg
